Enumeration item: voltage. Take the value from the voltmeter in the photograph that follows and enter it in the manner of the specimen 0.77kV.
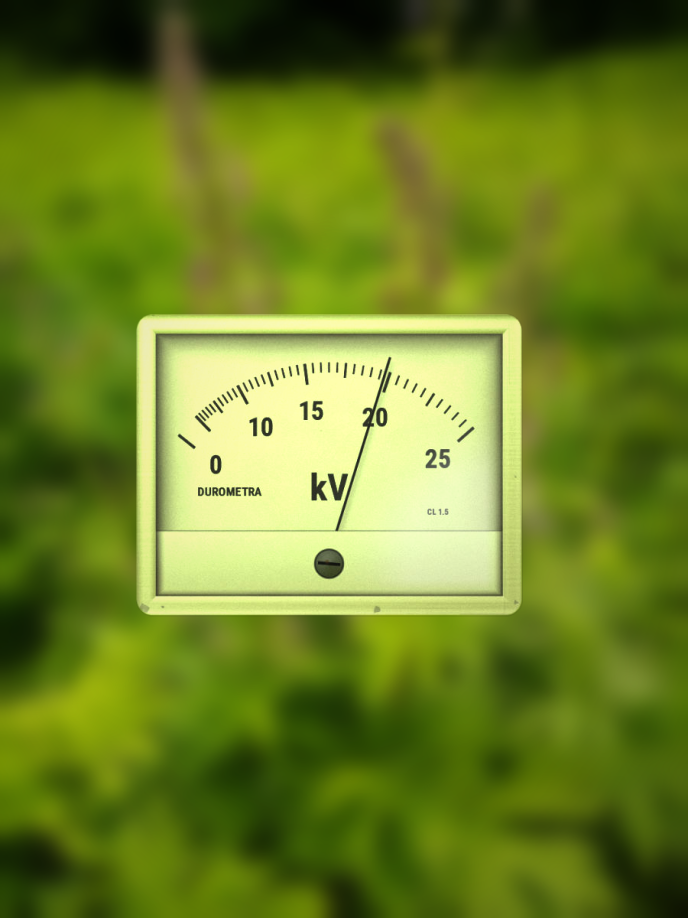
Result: 19.75kV
